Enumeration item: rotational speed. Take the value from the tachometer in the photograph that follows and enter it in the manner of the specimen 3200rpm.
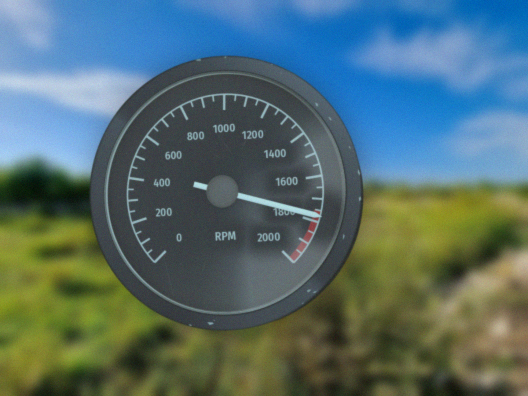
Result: 1775rpm
